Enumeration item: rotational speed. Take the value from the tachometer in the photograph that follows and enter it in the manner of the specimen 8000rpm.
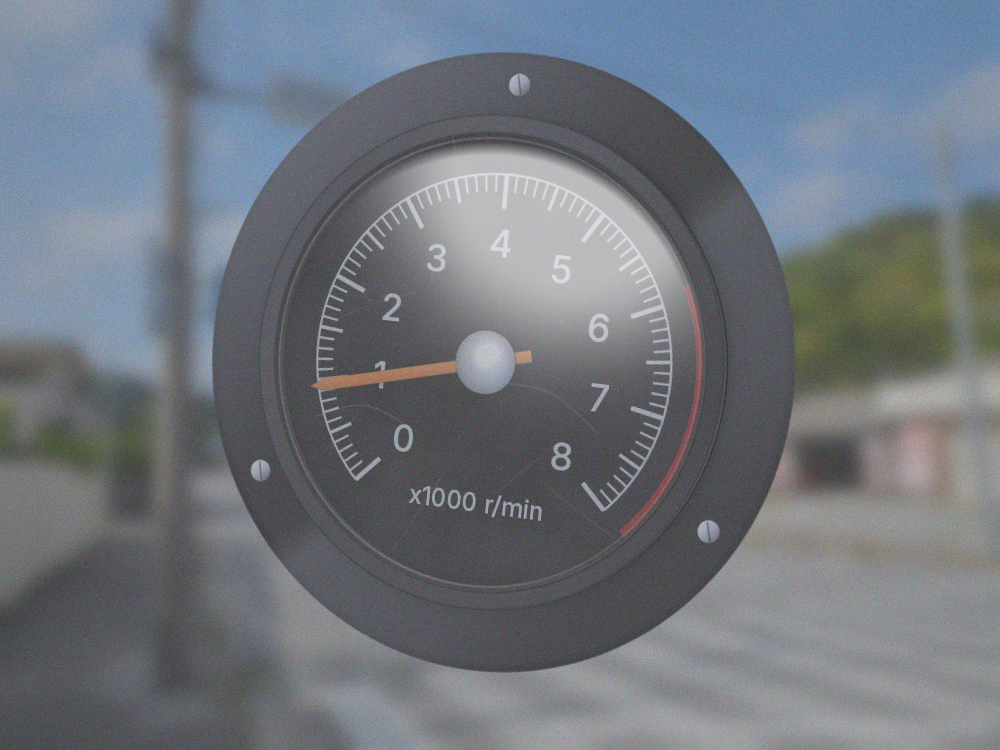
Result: 950rpm
